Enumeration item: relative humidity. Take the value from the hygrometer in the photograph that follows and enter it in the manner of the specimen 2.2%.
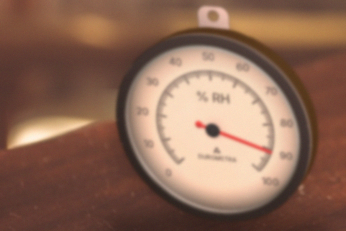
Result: 90%
